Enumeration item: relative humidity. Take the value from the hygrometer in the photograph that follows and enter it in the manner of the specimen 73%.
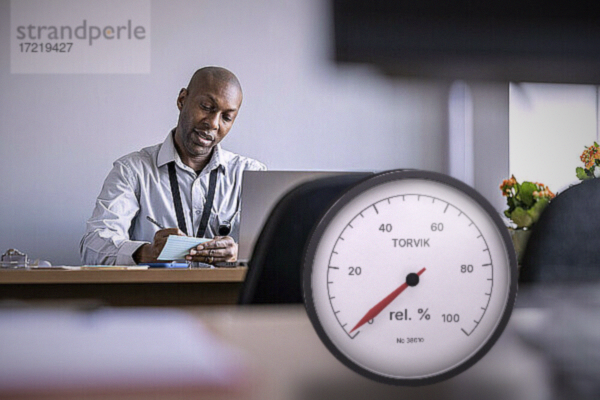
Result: 2%
